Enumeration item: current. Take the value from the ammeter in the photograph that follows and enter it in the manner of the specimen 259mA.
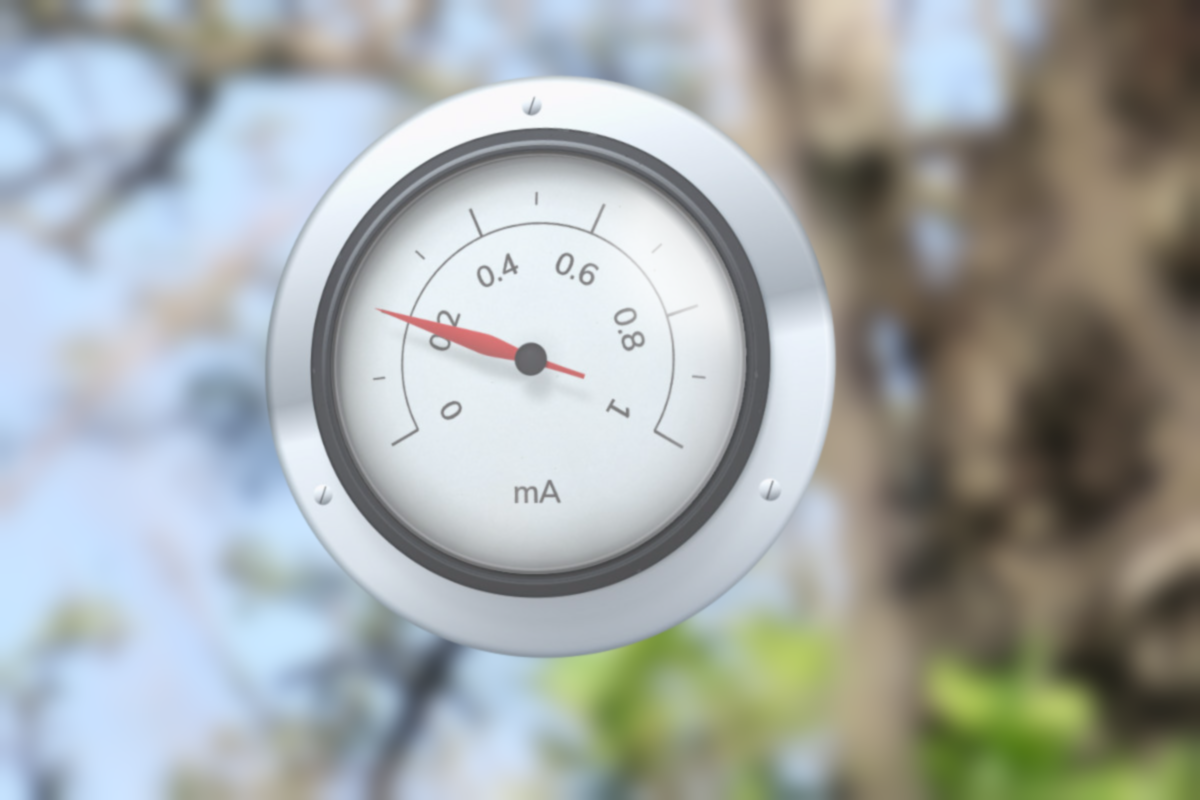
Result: 0.2mA
